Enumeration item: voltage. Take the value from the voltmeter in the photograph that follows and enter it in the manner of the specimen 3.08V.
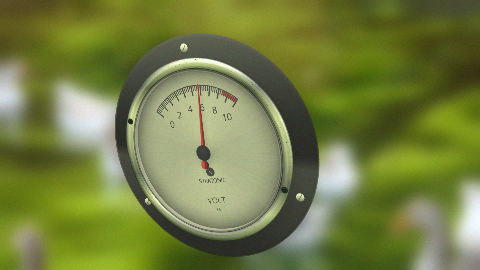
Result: 6V
